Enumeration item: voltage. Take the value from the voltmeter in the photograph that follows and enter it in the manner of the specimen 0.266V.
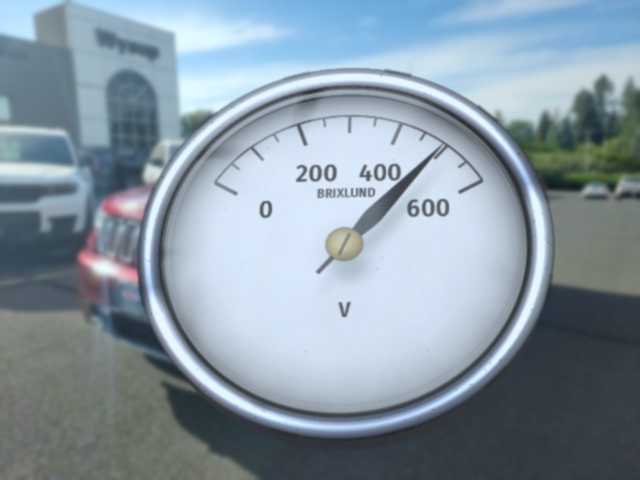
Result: 500V
